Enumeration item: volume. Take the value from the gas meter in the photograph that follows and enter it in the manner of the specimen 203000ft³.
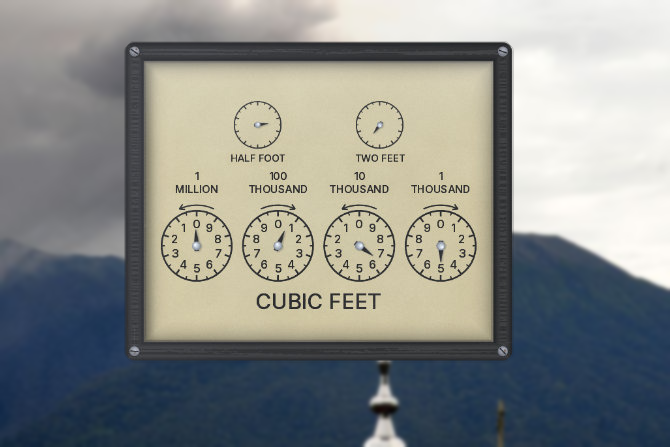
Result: 6500ft³
